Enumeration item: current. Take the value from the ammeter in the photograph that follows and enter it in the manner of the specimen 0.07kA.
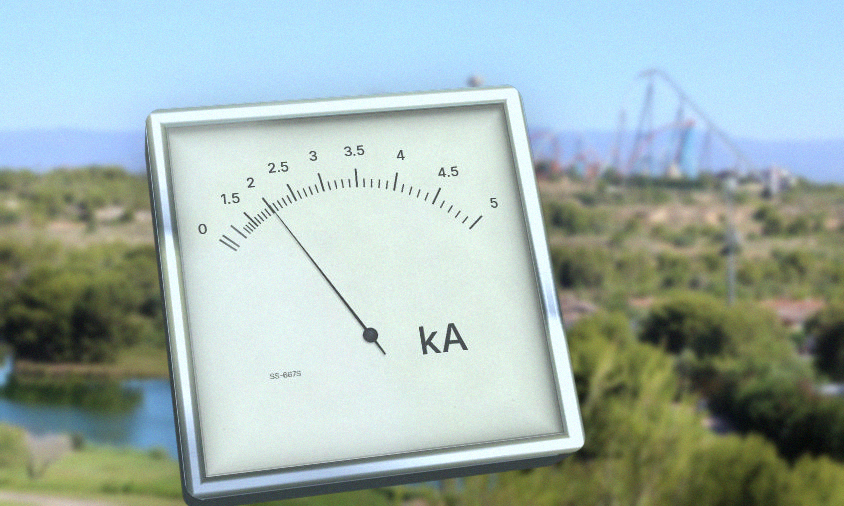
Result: 2kA
